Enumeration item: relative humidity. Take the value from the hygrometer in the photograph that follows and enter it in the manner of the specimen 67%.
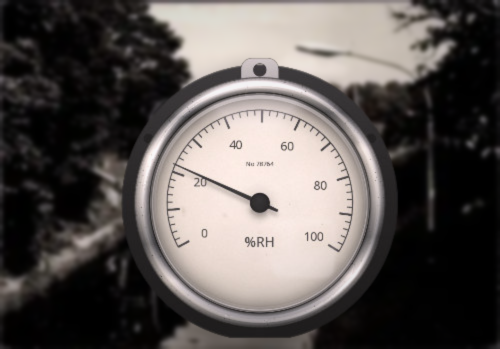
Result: 22%
